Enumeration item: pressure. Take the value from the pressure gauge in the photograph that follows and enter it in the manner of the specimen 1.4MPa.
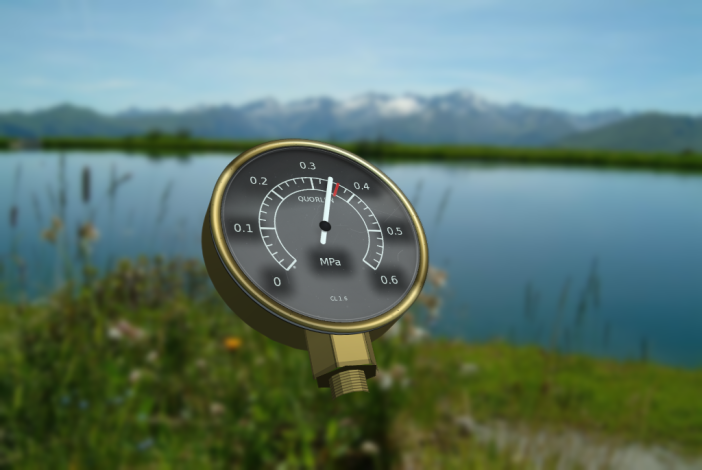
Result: 0.34MPa
